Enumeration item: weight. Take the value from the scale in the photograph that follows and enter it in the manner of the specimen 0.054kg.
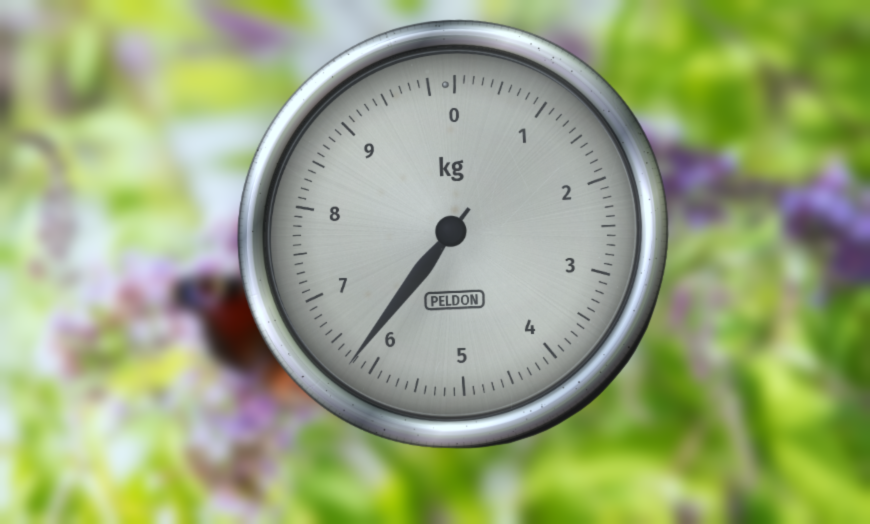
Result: 6.2kg
